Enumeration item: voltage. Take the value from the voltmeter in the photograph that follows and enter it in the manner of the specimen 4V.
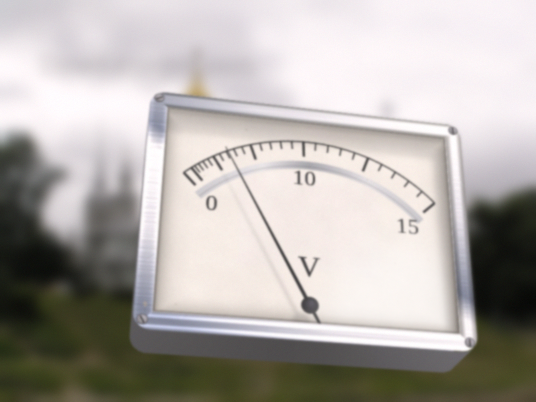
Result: 6V
